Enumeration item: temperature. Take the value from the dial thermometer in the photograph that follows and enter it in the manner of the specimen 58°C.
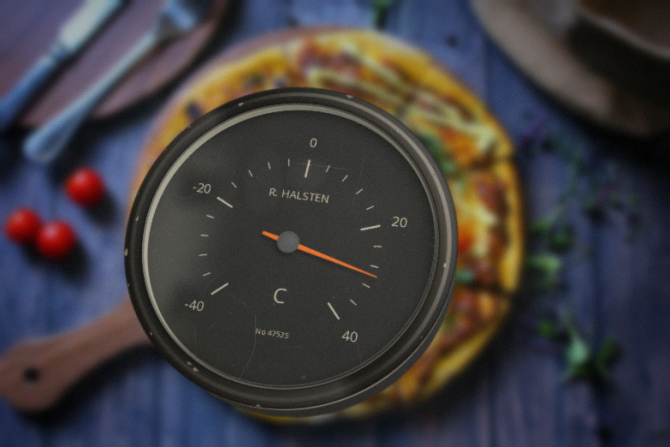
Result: 30°C
